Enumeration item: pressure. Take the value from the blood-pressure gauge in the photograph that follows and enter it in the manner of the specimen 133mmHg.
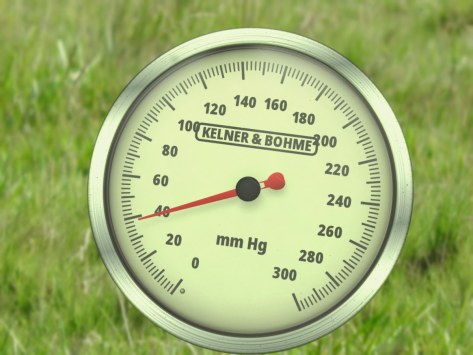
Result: 38mmHg
